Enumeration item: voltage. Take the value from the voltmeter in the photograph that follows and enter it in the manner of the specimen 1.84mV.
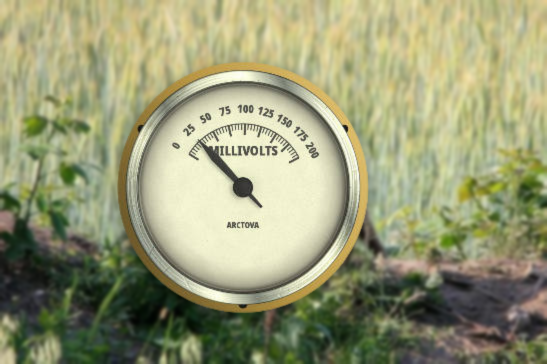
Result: 25mV
